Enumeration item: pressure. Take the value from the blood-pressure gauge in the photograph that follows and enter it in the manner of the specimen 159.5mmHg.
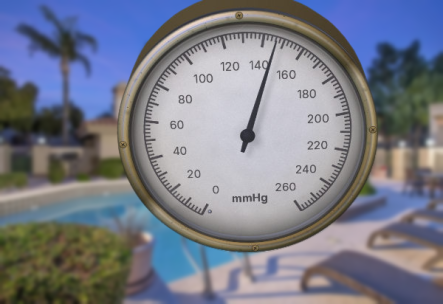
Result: 146mmHg
